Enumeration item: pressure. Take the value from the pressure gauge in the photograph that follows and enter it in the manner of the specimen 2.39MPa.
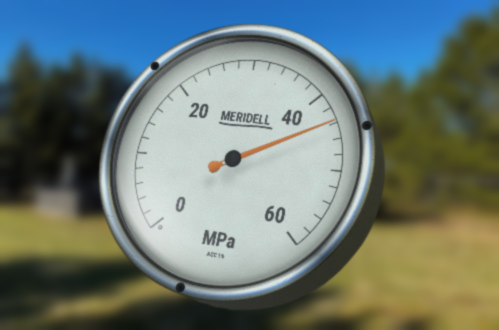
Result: 44MPa
